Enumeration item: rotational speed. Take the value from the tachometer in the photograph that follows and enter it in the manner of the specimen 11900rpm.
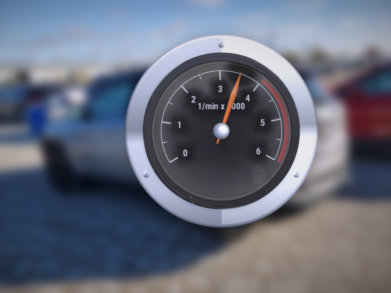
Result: 3500rpm
